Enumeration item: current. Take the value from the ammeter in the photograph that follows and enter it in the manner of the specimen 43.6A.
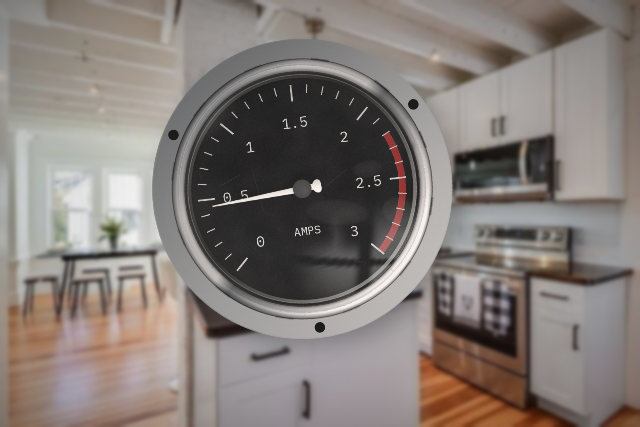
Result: 0.45A
